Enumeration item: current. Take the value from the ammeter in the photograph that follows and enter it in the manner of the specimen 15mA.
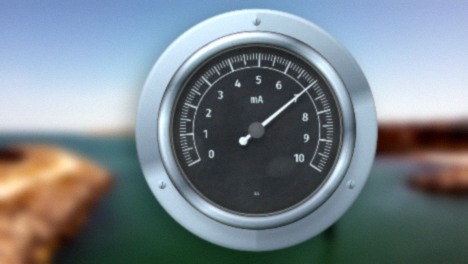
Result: 7mA
